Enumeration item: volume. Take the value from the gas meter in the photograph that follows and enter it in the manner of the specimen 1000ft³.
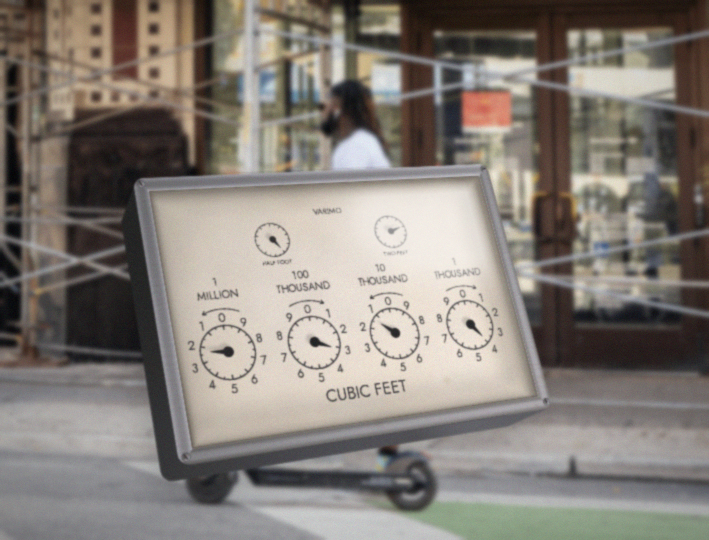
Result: 231400ft³
